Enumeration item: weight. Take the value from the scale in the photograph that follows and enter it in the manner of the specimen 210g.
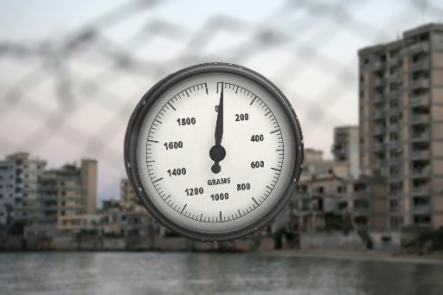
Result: 20g
